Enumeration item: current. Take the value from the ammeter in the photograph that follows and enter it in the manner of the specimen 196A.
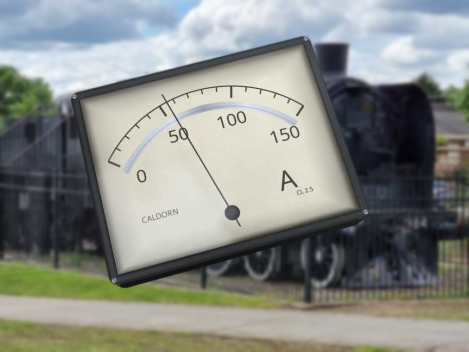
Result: 55A
